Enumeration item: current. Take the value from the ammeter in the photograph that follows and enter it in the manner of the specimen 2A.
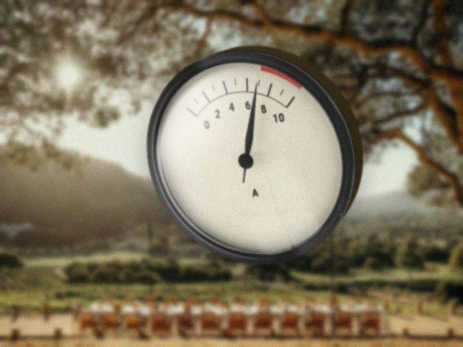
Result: 7A
